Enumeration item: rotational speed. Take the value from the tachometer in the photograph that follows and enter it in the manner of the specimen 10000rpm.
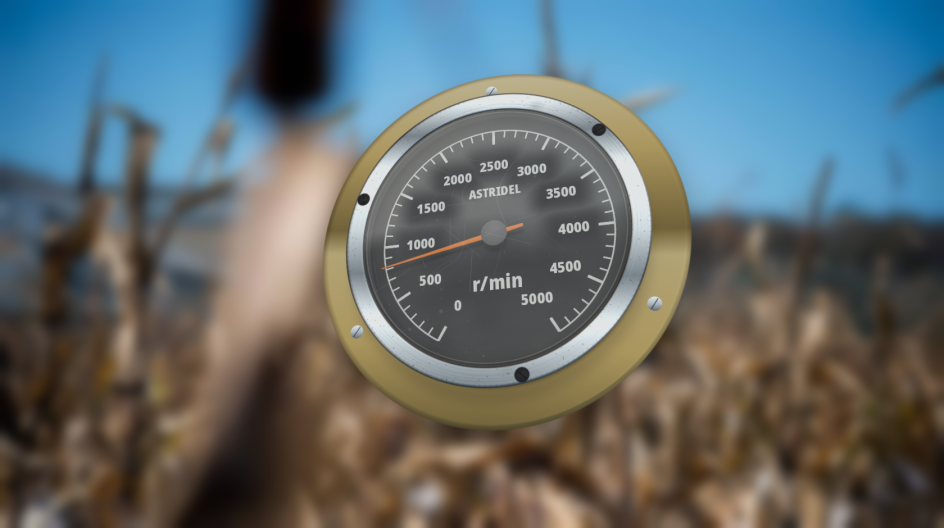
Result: 800rpm
